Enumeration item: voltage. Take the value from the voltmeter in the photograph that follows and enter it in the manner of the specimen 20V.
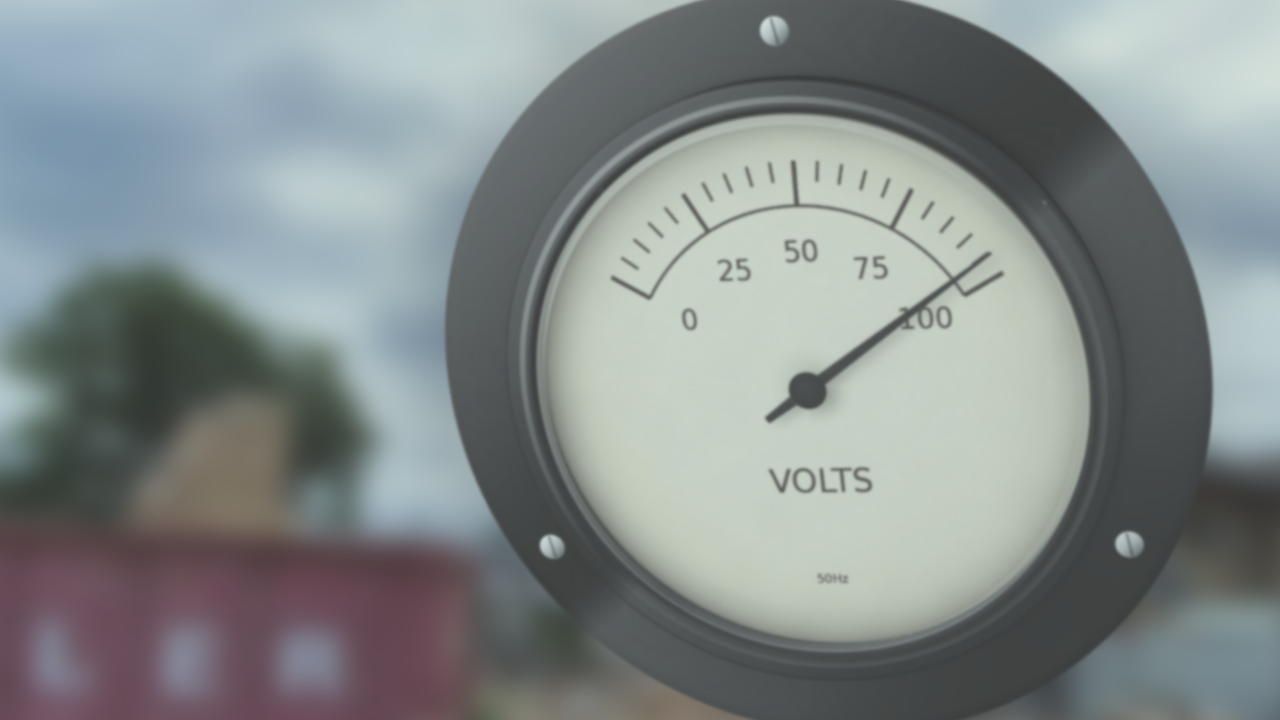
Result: 95V
